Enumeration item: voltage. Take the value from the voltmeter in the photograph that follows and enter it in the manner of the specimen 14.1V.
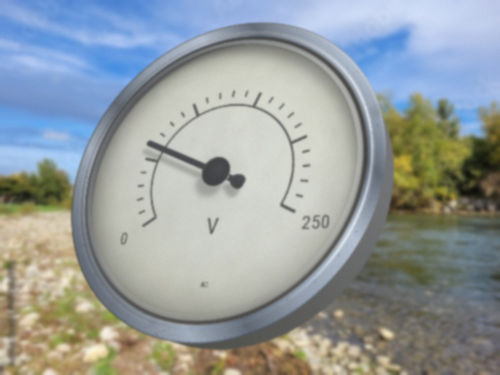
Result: 60V
